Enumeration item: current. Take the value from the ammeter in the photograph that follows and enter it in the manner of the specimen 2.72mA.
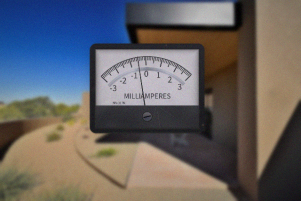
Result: -0.5mA
